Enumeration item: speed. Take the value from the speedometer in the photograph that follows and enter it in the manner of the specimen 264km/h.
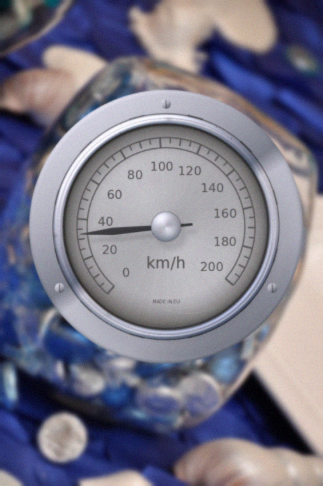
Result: 32.5km/h
